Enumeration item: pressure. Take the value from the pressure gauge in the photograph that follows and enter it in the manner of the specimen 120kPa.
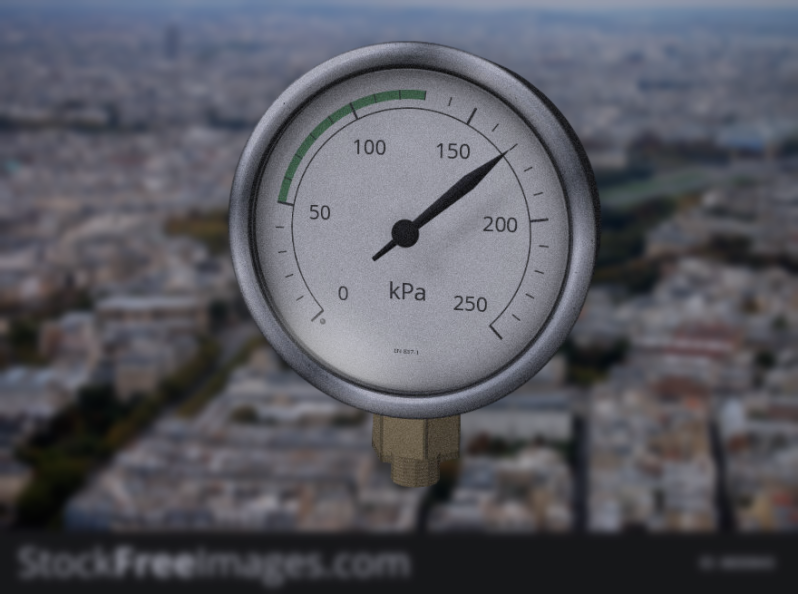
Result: 170kPa
